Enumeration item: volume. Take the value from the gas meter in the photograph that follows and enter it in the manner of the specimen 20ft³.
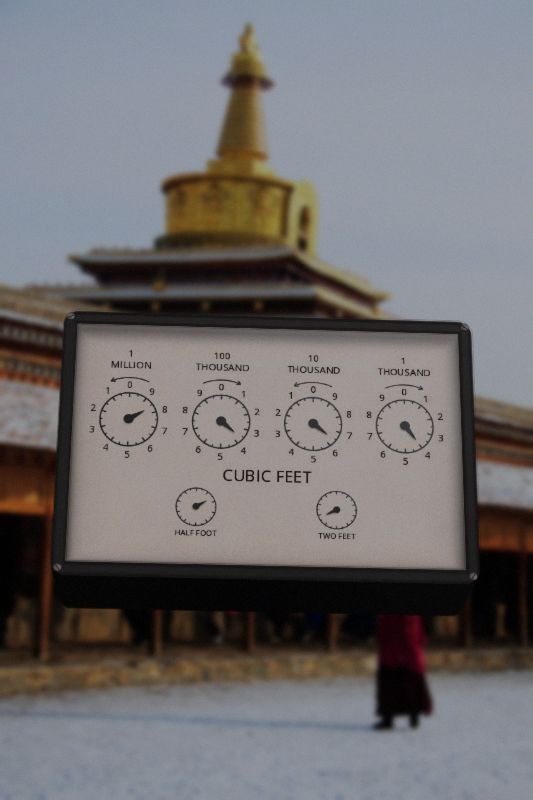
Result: 836400ft³
